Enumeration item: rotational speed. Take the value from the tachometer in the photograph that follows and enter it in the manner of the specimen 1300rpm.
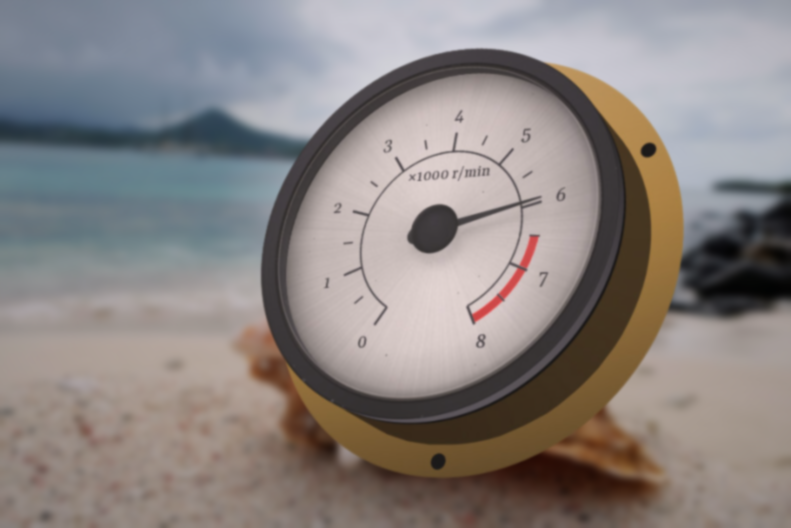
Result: 6000rpm
